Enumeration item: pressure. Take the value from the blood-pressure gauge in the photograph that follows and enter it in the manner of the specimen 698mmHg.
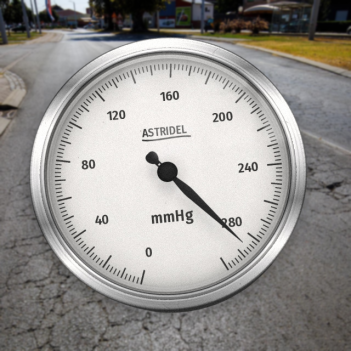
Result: 286mmHg
